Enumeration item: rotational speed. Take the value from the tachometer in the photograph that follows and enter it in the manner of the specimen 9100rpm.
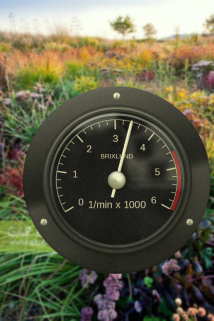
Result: 3400rpm
